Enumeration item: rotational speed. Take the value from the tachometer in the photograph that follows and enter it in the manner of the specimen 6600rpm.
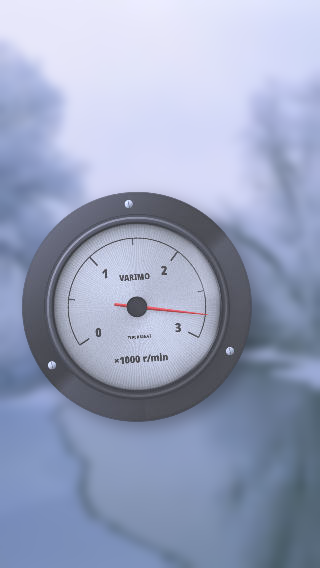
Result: 2750rpm
